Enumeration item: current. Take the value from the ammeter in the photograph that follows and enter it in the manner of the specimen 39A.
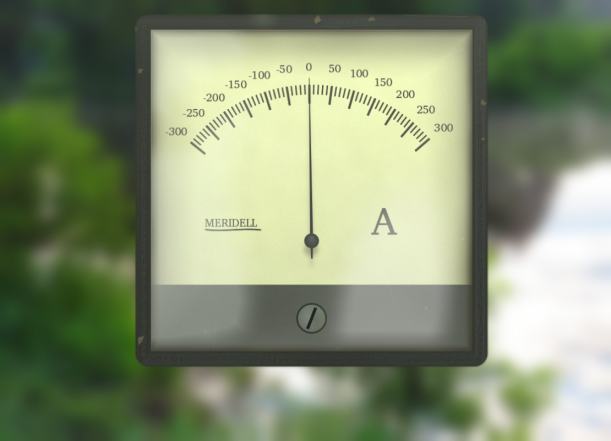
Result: 0A
